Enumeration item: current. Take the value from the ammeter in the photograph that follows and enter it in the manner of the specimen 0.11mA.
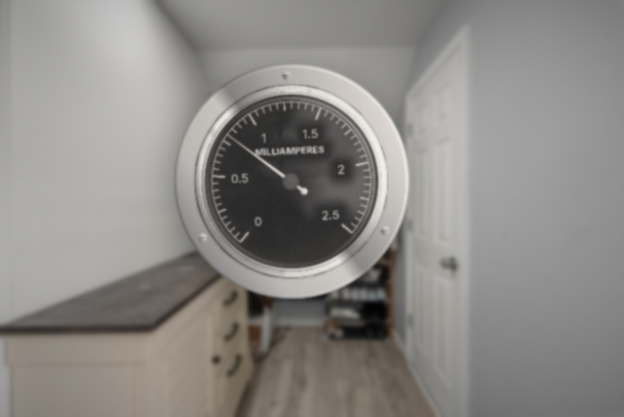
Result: 0.8mA
